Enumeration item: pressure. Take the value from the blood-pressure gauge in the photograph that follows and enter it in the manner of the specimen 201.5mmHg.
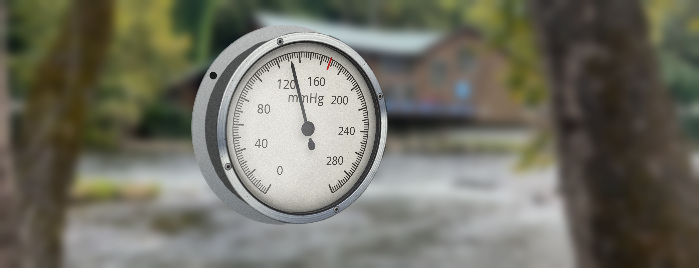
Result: 130mmHg
